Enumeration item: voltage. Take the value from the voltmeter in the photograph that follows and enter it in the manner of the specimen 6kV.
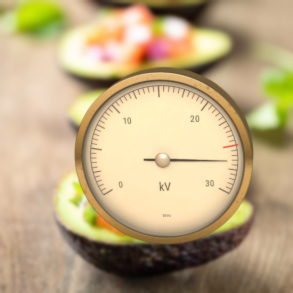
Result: 26.5kV
